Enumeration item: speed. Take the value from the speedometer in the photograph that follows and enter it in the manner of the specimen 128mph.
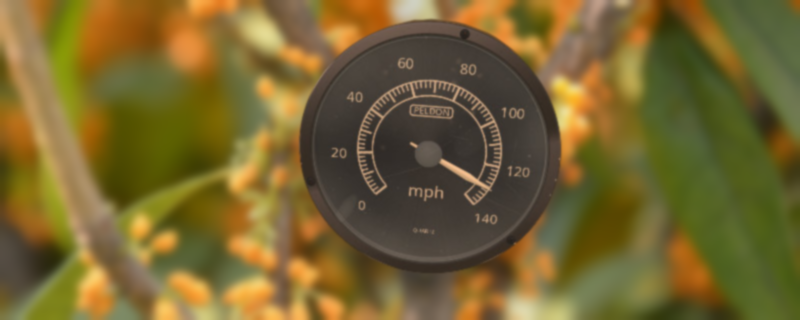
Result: 130mph
